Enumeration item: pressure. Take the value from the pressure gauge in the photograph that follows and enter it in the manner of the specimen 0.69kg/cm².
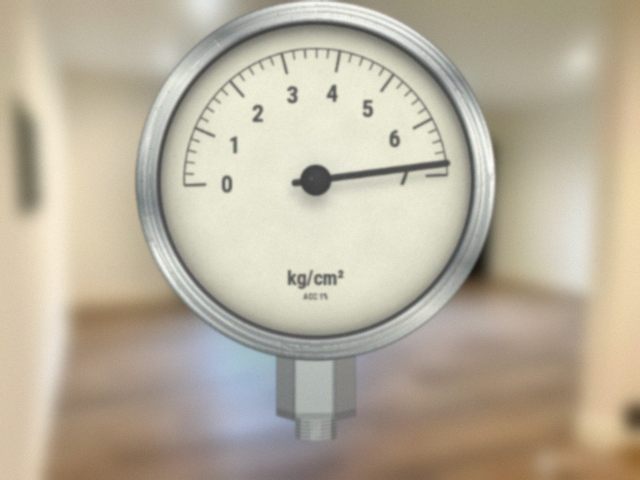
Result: 6.8kg/cm²
